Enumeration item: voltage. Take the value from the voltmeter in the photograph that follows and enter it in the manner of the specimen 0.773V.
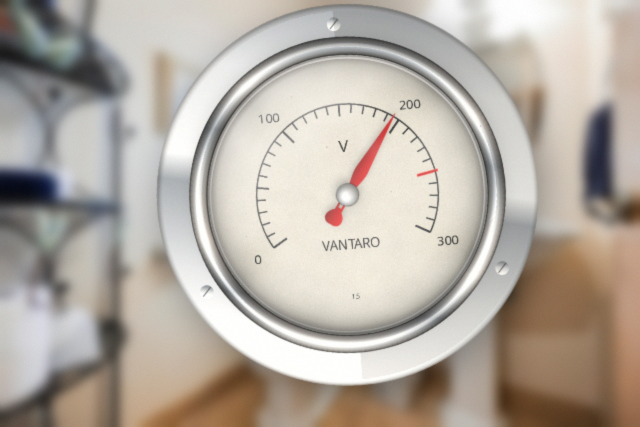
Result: 195V
